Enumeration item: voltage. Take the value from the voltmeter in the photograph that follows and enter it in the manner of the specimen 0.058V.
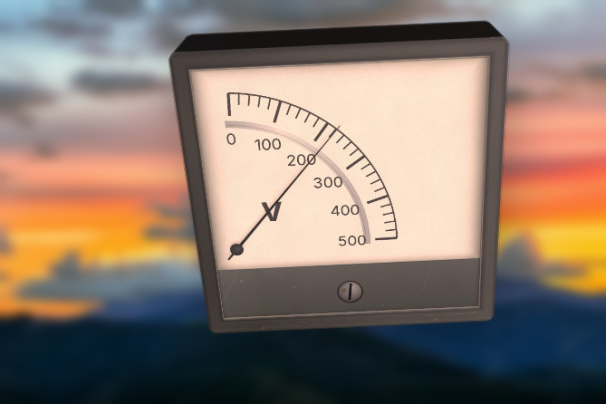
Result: 220V
